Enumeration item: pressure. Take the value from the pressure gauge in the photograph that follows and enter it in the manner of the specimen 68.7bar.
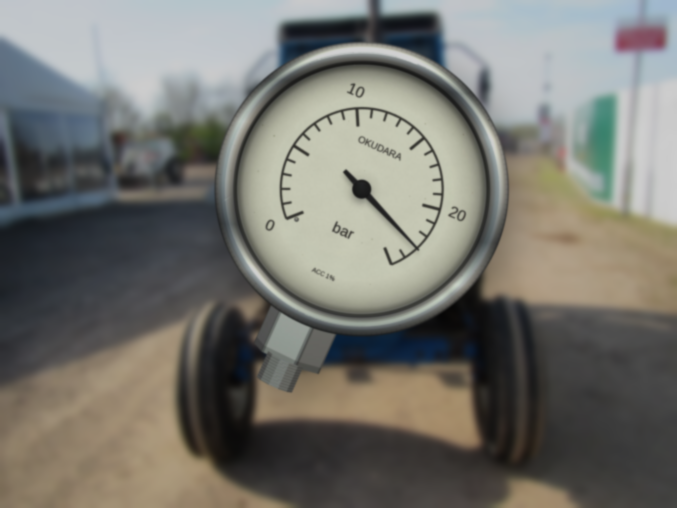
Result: 23bar
